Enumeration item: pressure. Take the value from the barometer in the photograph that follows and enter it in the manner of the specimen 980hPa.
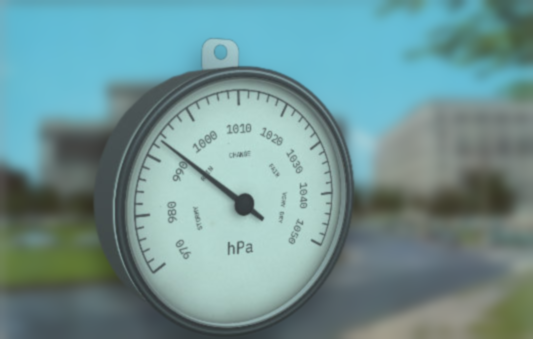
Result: 993hPa
